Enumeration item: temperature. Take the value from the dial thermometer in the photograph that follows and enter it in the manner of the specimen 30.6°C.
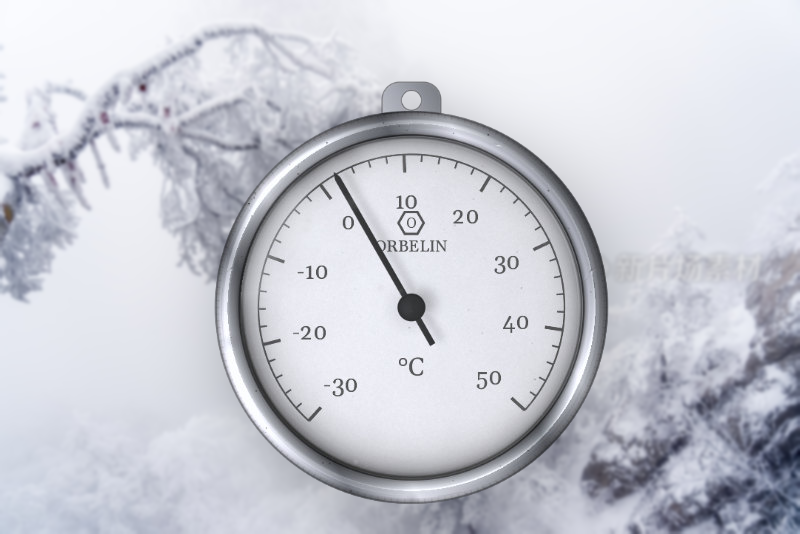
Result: 2°C
